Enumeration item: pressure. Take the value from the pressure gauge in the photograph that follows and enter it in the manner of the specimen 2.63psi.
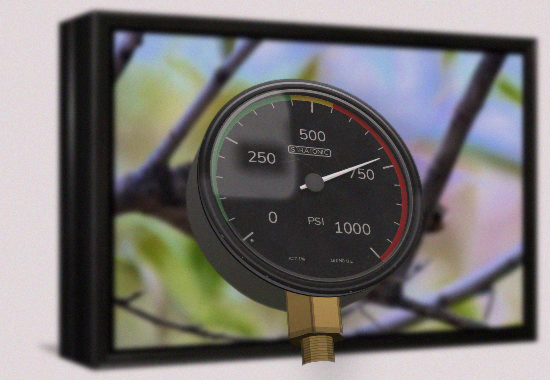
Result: 725psi
